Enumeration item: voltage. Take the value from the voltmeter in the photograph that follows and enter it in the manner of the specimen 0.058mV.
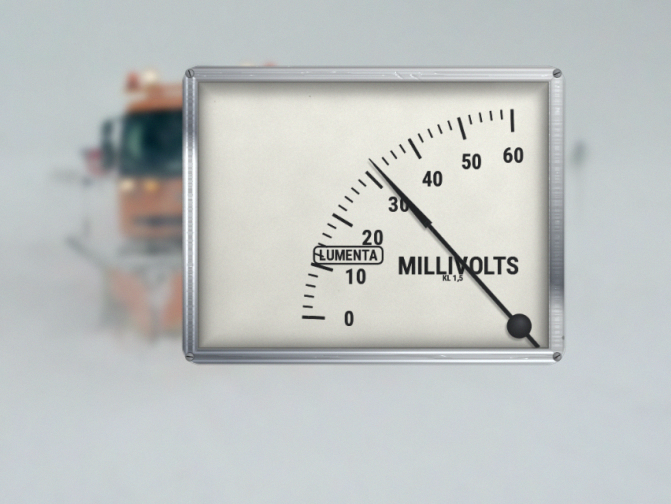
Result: 32mV
